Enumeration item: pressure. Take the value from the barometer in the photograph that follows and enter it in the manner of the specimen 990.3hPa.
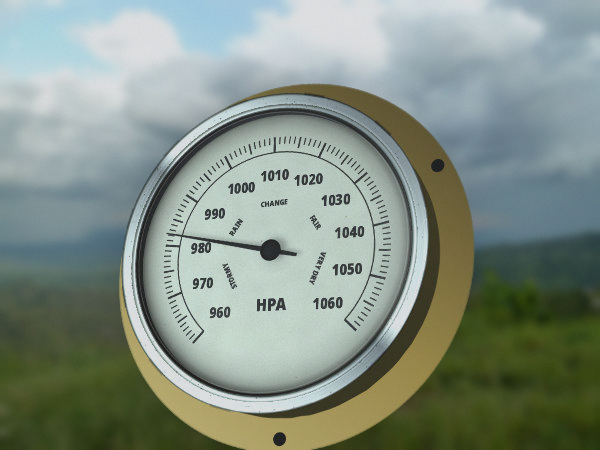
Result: 982hPa
